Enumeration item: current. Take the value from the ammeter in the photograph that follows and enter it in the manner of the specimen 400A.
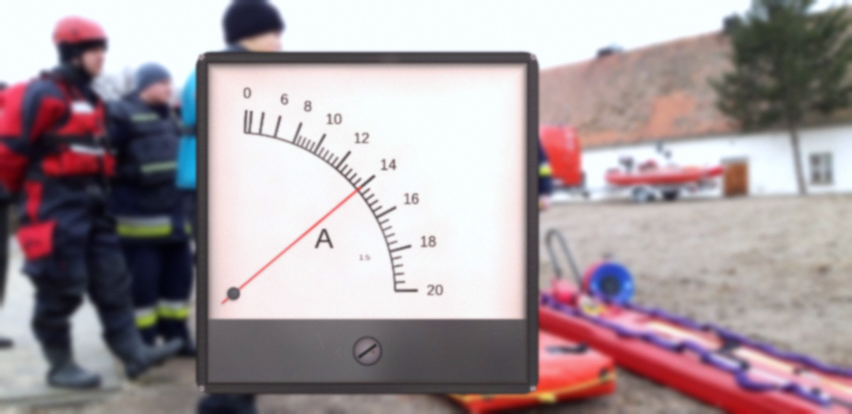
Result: 14A
